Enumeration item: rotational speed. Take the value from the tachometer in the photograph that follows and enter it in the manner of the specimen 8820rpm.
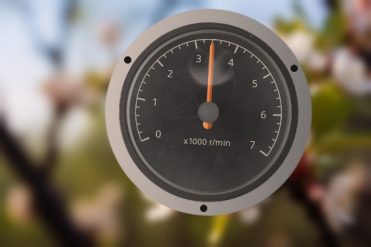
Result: 3400rpm
